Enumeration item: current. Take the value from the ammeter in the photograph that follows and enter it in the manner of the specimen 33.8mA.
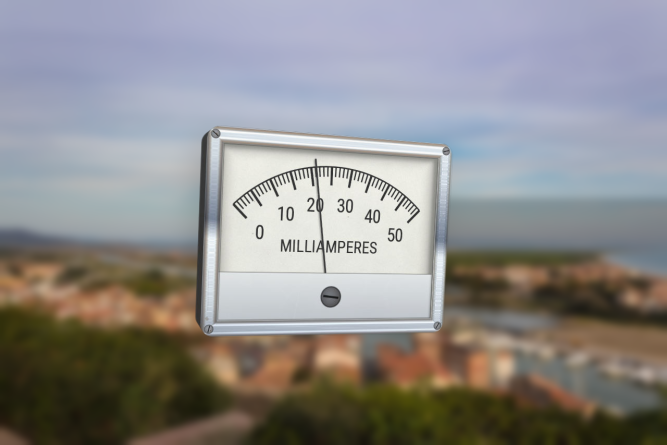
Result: 21mA
